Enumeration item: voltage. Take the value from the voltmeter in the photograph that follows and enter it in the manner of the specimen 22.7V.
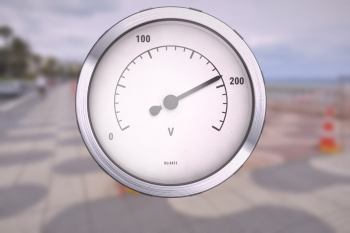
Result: 190V
